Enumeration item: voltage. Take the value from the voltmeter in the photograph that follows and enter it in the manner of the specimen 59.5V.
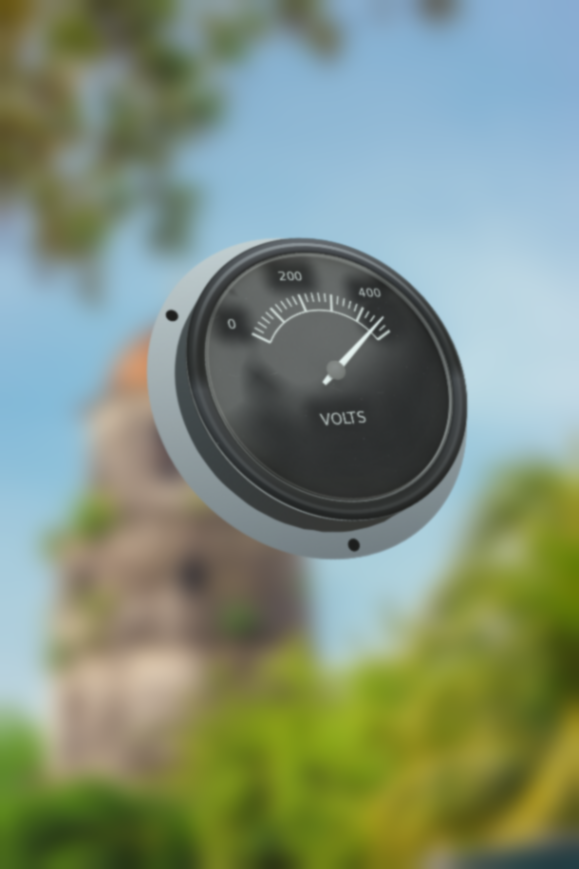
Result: 460V
